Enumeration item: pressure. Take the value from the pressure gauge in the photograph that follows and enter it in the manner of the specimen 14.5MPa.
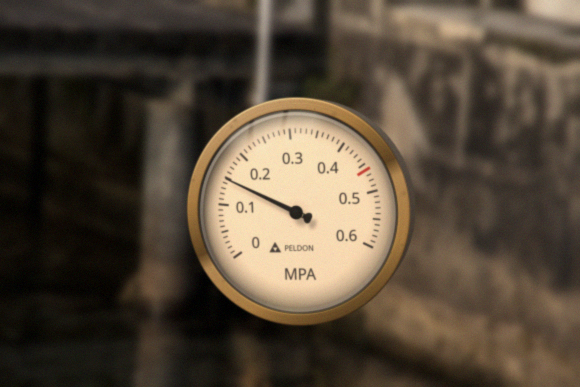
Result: 0.15MPa
